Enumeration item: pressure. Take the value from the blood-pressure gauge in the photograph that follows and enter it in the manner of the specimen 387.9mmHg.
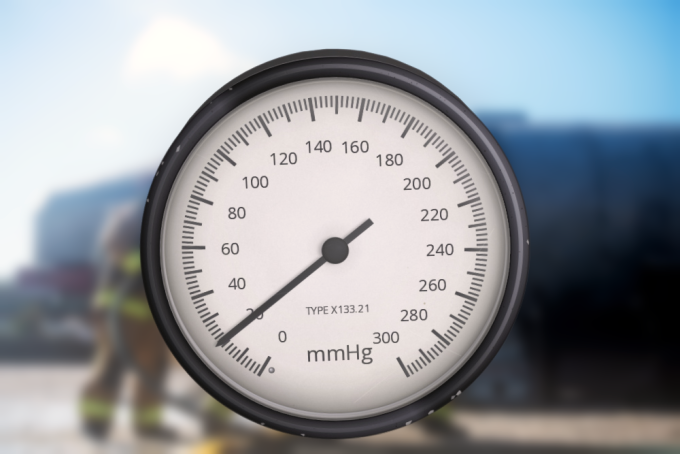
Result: 20mmHg
